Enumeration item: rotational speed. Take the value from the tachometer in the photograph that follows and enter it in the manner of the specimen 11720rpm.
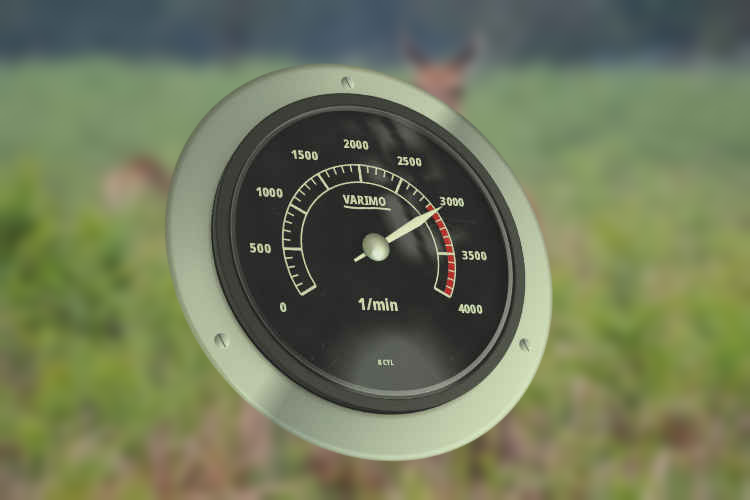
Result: 3000rpm
